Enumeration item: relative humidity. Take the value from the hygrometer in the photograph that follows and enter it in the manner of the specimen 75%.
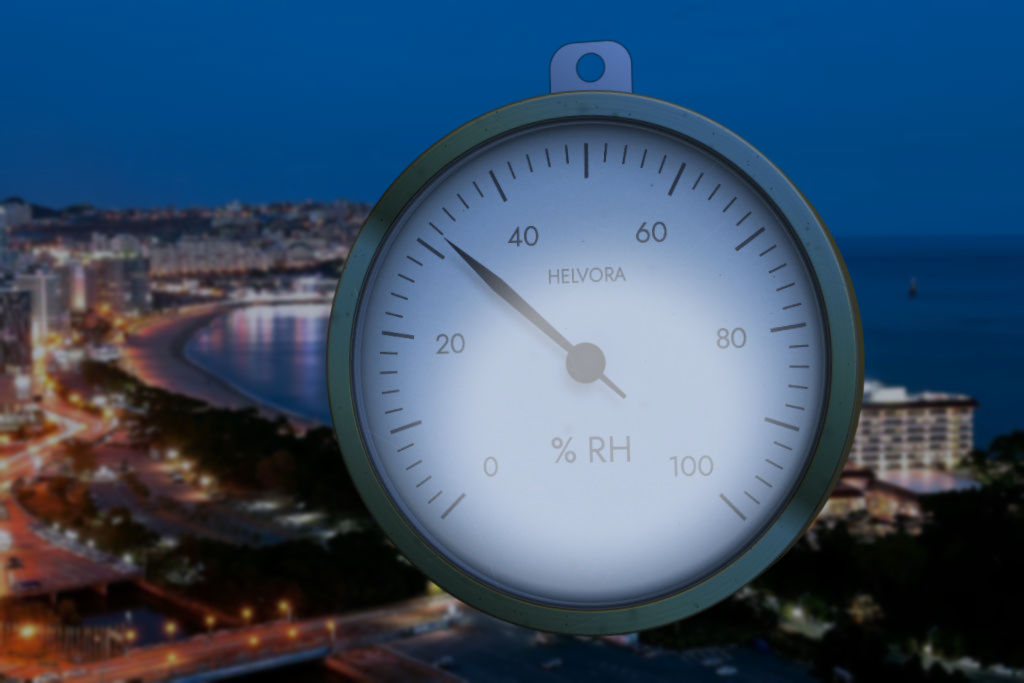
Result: 32%
